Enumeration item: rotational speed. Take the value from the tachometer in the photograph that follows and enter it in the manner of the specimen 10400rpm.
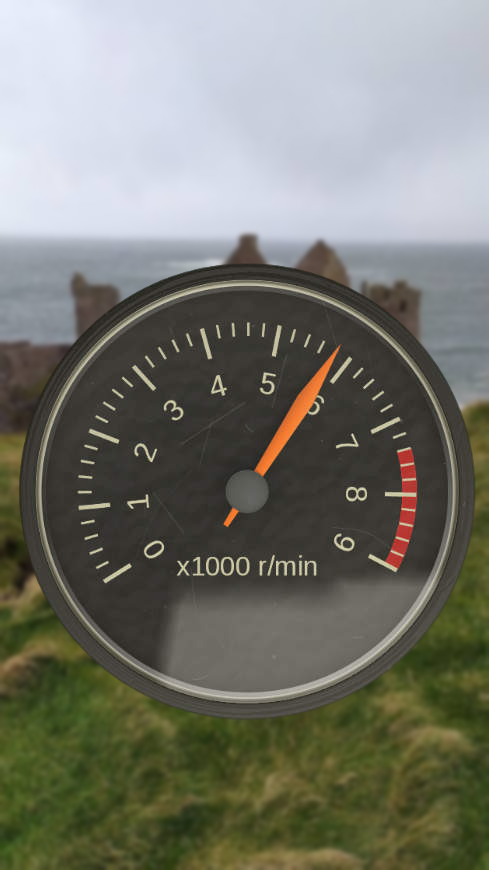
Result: 5800rpm
